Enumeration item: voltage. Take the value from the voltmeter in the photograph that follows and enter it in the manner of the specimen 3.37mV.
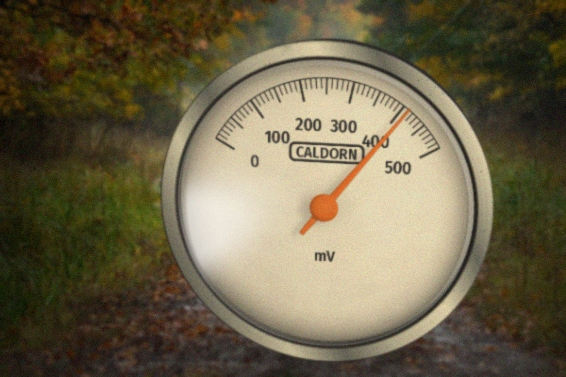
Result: 410mV
